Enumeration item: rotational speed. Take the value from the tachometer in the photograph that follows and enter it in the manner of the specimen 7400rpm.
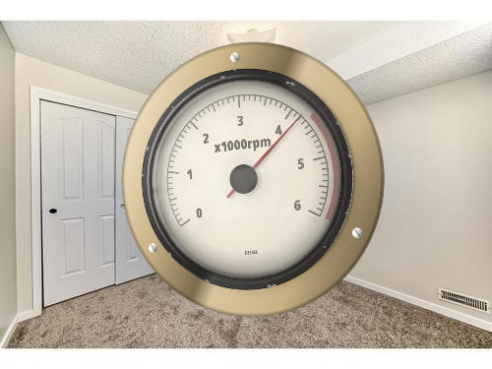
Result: 4200rpm
